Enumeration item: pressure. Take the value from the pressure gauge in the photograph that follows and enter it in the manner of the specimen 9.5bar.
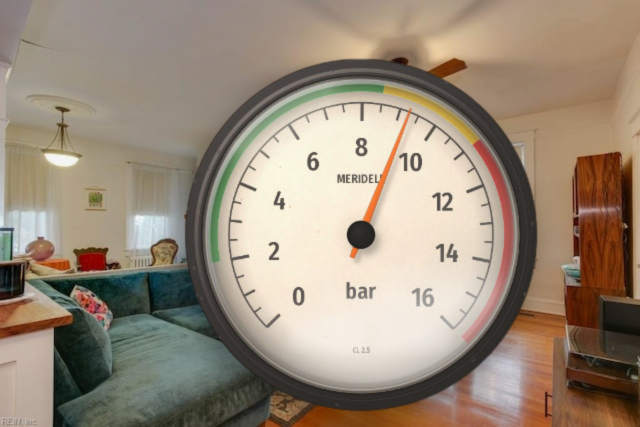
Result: 9.25bar
